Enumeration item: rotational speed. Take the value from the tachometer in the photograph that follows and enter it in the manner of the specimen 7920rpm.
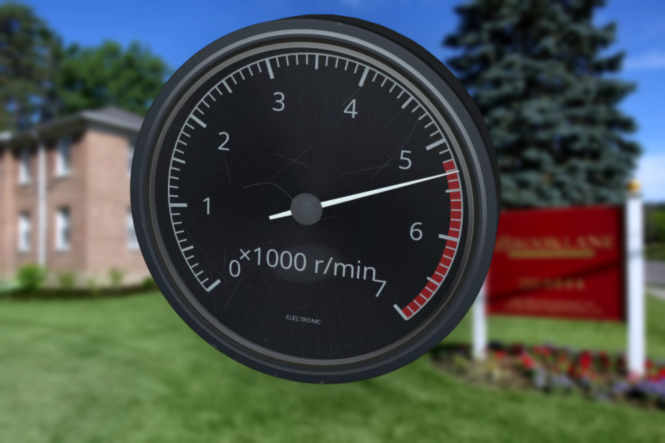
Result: 5300rpm
